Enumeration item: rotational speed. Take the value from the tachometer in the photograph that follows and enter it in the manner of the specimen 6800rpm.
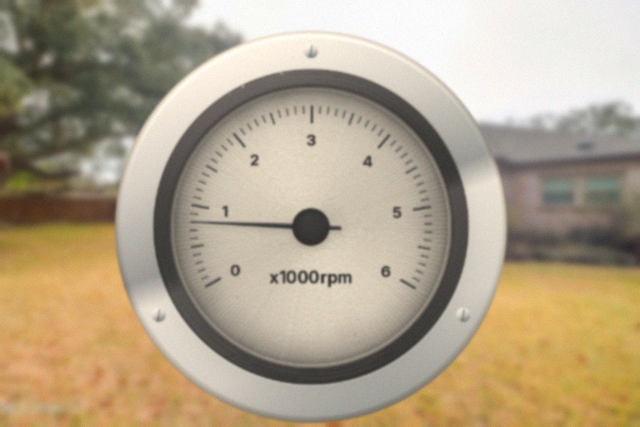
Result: 800rpm
